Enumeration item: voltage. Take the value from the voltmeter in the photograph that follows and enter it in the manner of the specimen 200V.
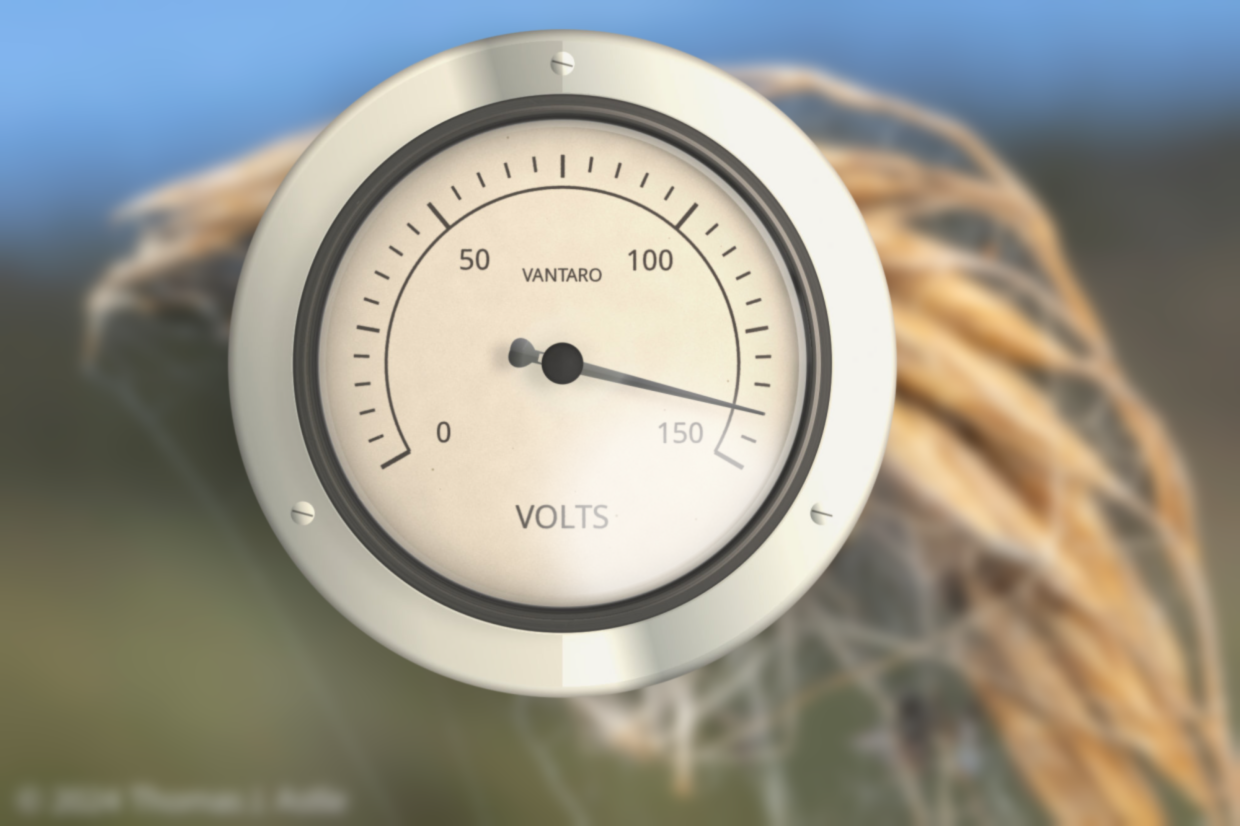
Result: 140V
